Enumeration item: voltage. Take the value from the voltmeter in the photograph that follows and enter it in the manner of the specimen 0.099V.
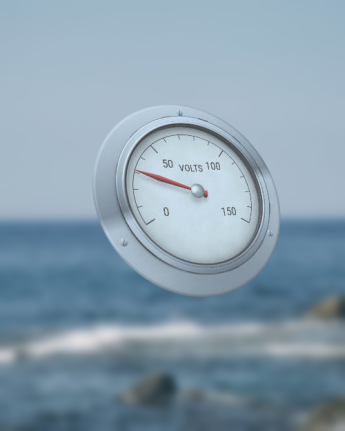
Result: 30V
